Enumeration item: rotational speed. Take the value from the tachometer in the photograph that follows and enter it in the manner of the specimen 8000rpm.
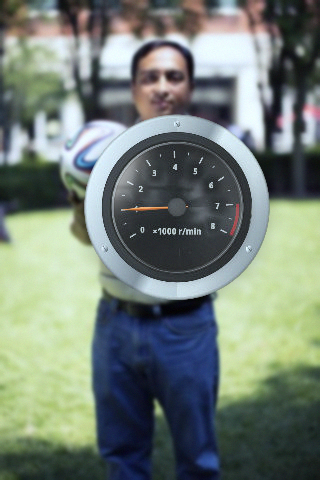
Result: 1000rpm
